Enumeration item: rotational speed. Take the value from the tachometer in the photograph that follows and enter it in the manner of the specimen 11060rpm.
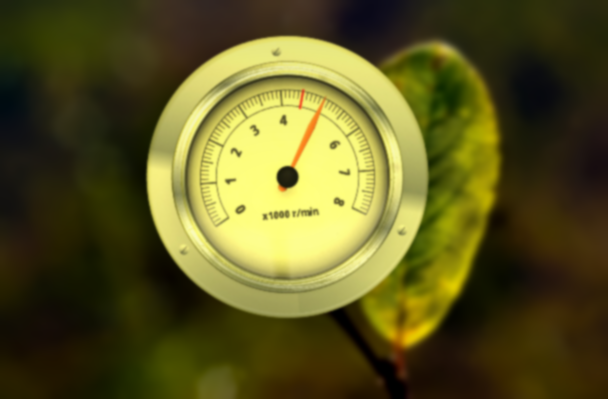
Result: 5000rpm
